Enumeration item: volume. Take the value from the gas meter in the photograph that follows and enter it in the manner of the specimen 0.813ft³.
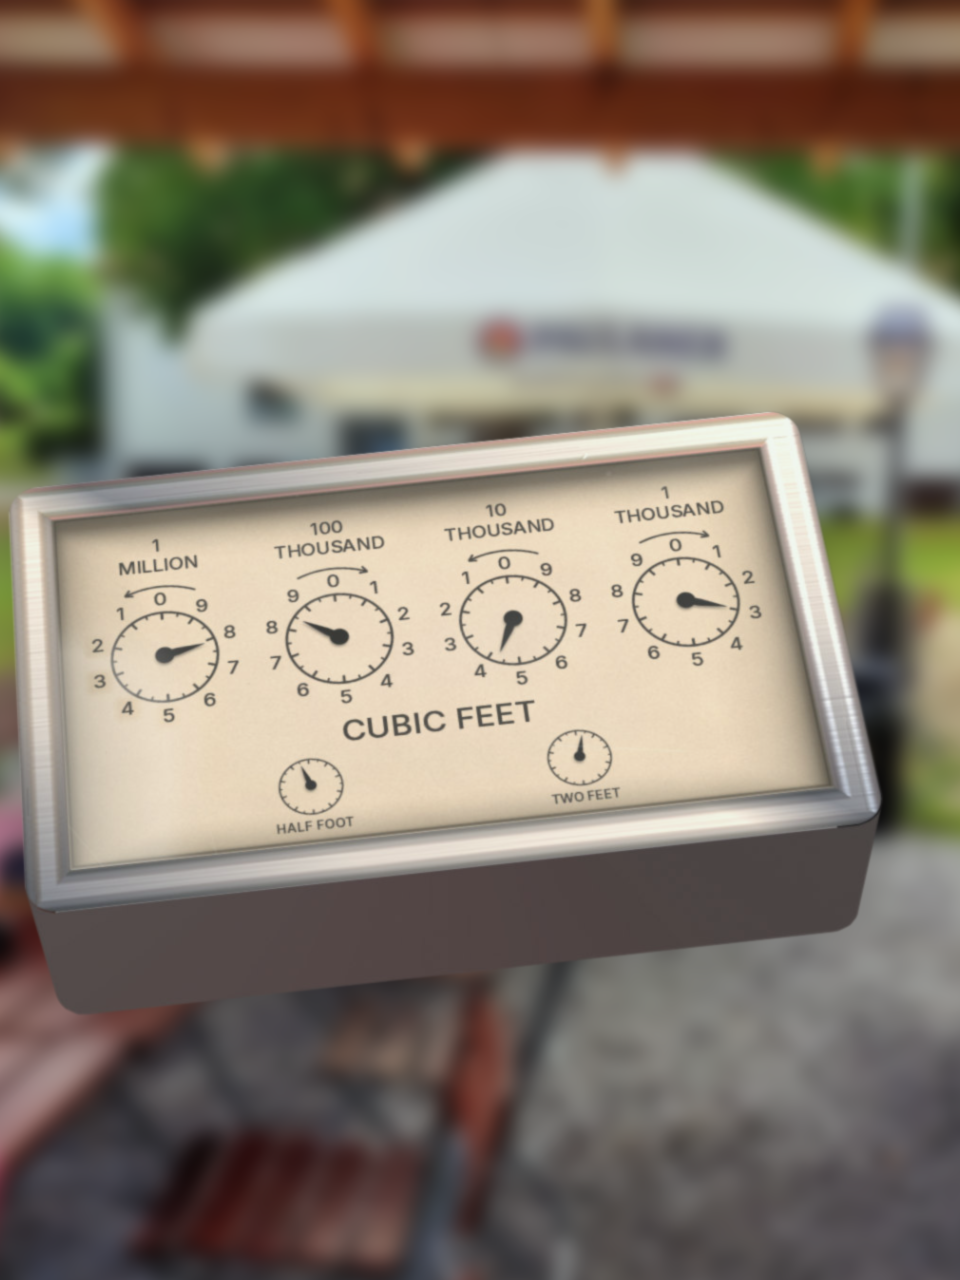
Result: 784300ft³
